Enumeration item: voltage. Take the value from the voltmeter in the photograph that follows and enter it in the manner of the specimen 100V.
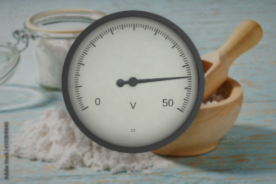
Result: 42.5V
